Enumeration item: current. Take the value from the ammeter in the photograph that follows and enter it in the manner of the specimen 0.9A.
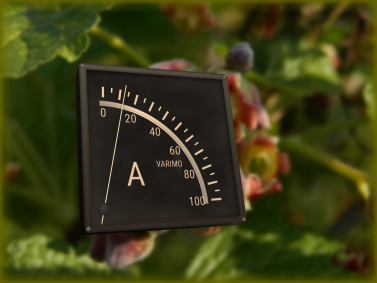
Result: 12.5A
